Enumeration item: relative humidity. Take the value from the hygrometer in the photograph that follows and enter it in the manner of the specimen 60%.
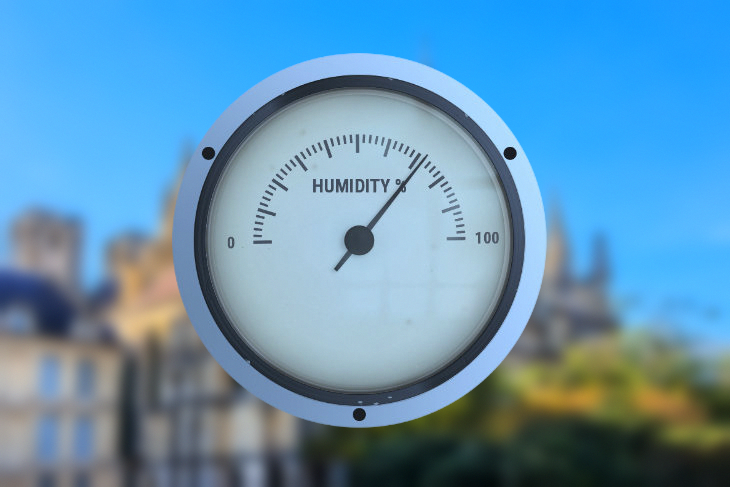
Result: 72%
